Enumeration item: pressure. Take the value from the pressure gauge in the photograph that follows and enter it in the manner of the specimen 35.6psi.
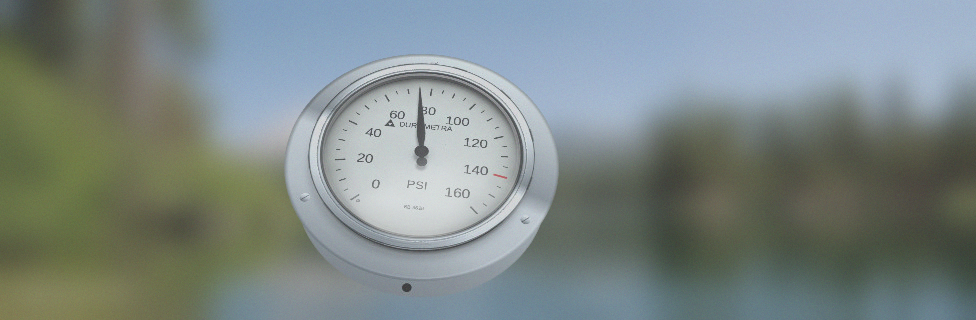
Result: 75psi
